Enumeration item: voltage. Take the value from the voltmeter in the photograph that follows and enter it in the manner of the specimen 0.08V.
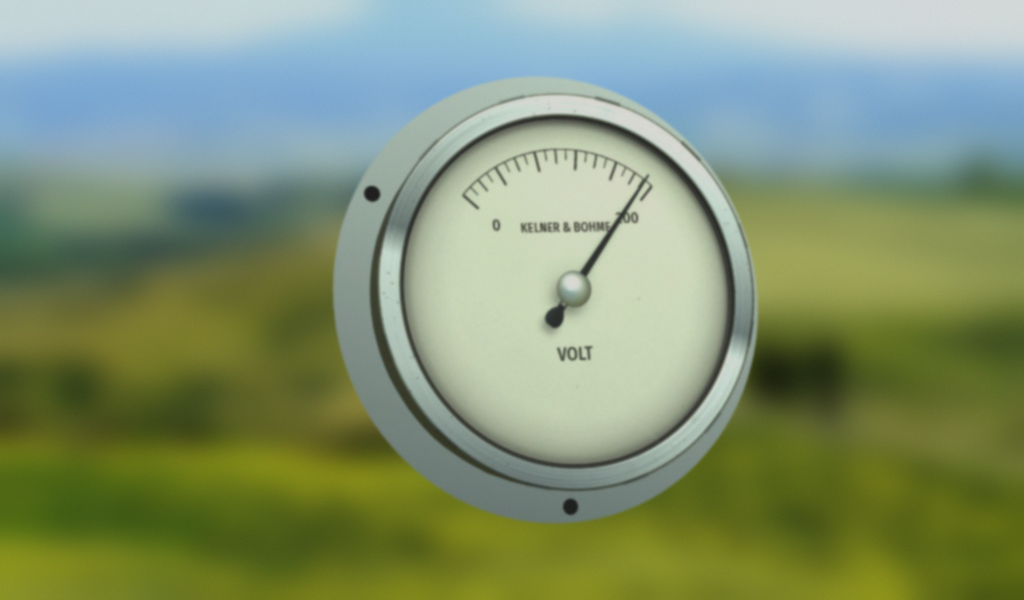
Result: 190V
